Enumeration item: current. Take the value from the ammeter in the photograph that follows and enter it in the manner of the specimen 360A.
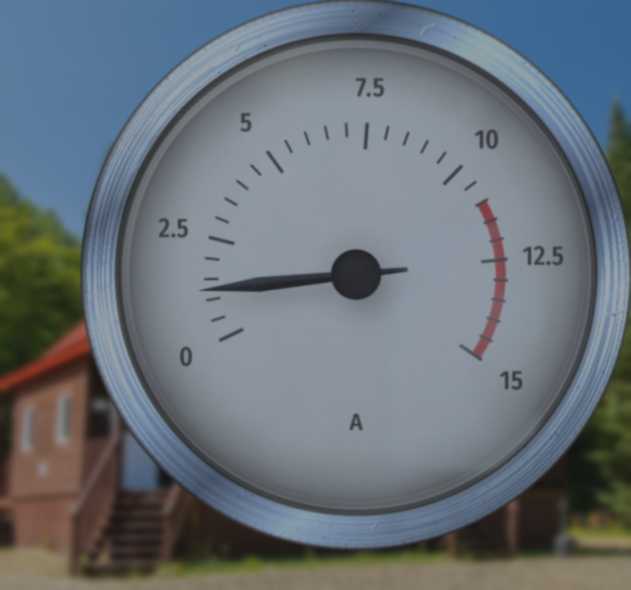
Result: 1.25A
